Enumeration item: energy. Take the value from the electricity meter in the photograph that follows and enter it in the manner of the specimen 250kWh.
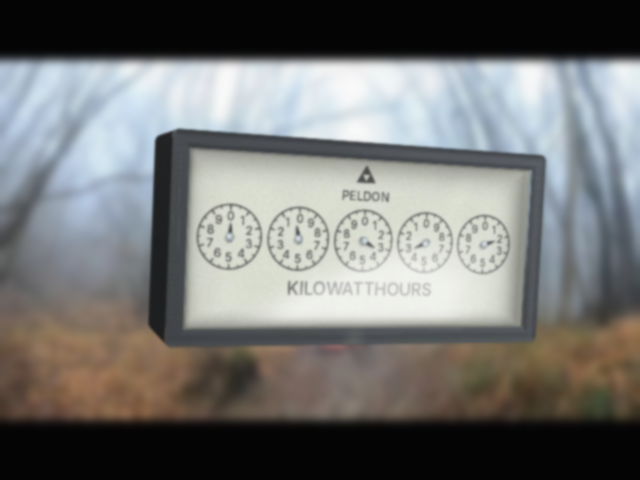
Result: 332kWh
